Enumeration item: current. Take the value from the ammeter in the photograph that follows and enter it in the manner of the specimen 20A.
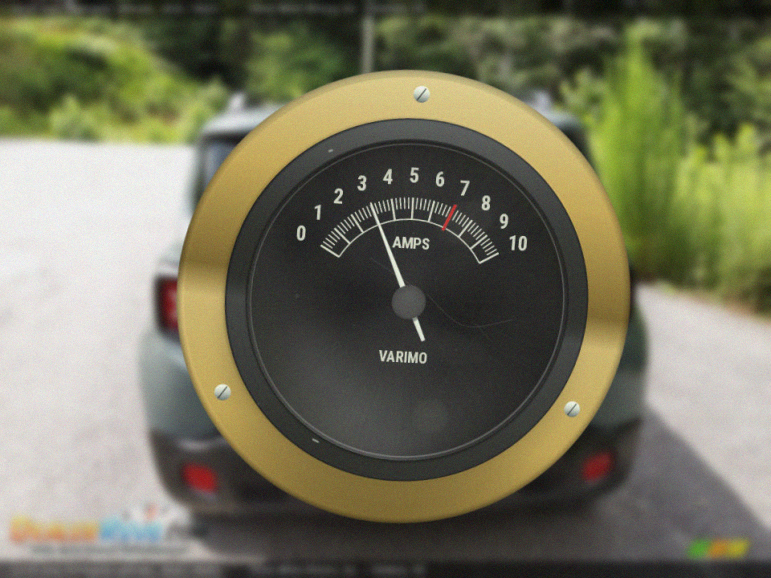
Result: 3A
